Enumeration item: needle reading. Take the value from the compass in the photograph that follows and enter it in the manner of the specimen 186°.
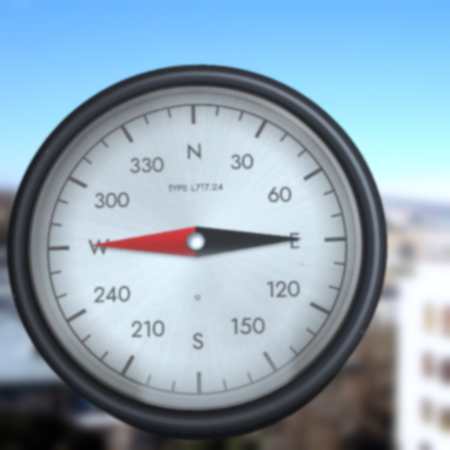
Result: 270°
